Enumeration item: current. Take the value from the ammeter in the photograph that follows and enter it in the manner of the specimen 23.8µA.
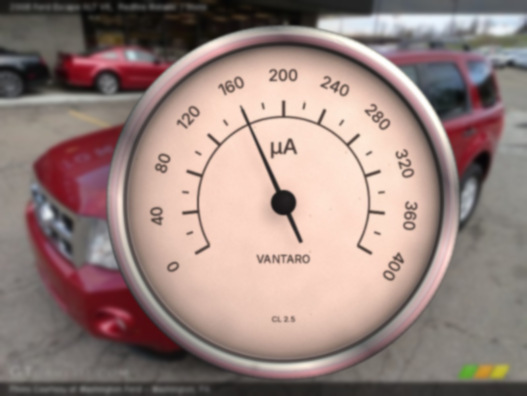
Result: 160µA
